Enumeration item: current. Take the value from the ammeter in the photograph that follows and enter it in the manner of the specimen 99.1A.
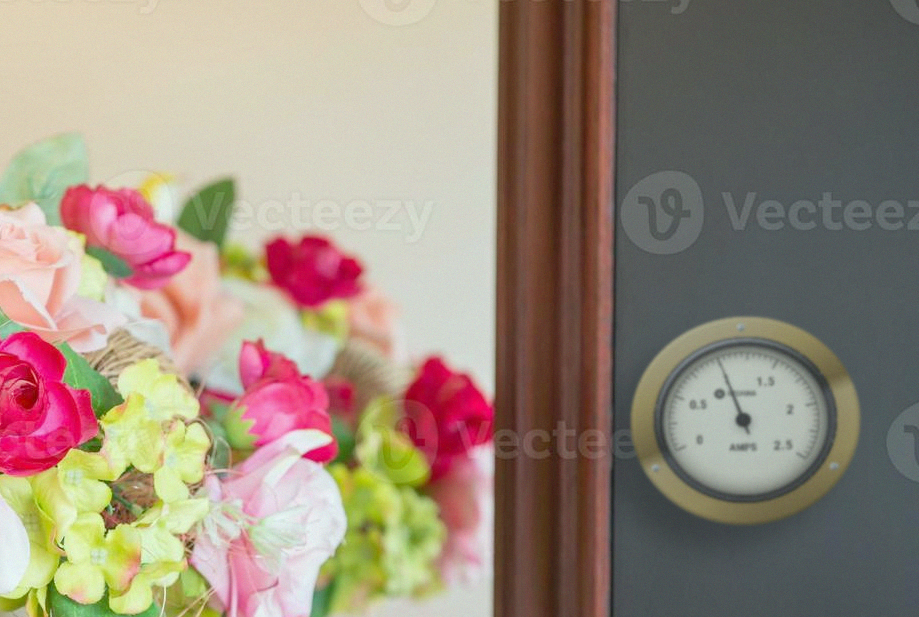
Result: 1A
